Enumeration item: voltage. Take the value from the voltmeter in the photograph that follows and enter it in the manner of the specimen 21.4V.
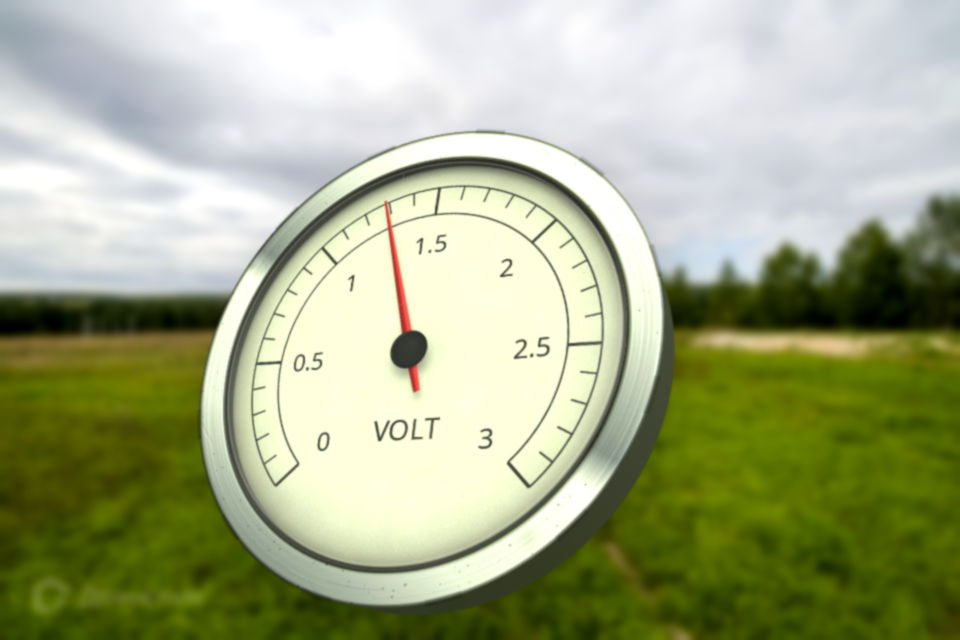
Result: 1.3V
